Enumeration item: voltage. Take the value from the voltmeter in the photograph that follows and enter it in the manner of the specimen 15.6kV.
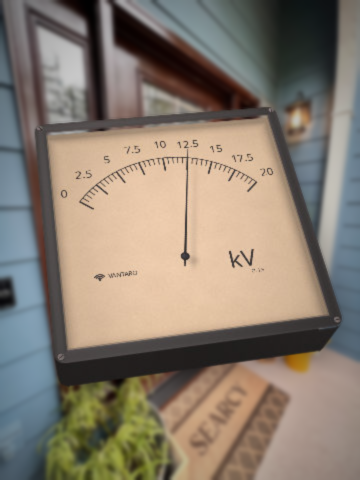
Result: 12.5kV
